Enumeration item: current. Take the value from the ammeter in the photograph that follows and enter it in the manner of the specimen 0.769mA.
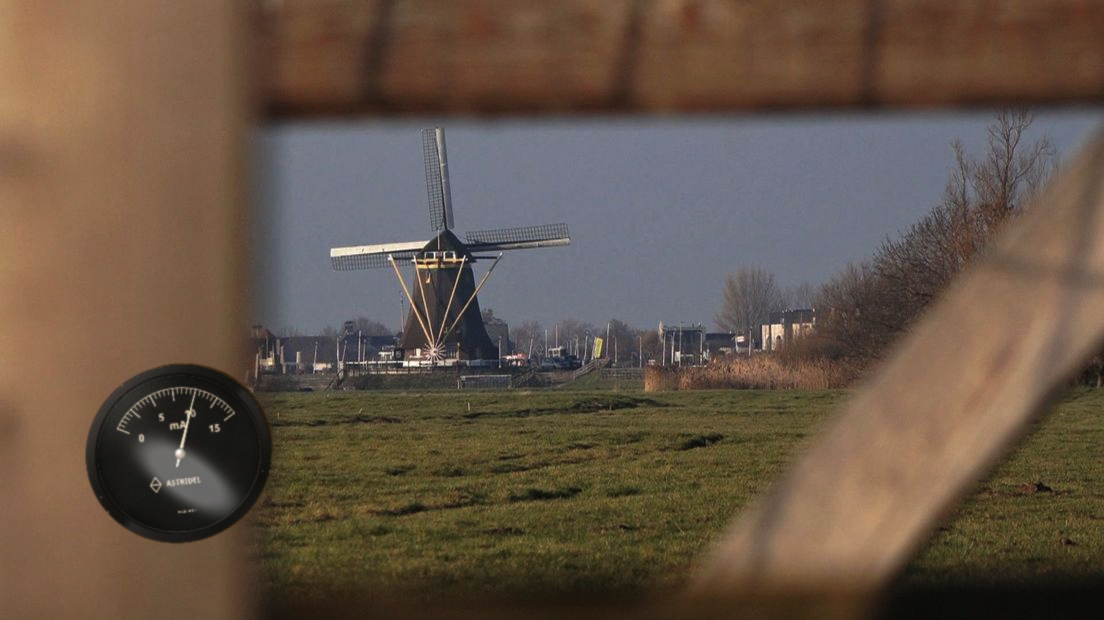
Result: 10mA
